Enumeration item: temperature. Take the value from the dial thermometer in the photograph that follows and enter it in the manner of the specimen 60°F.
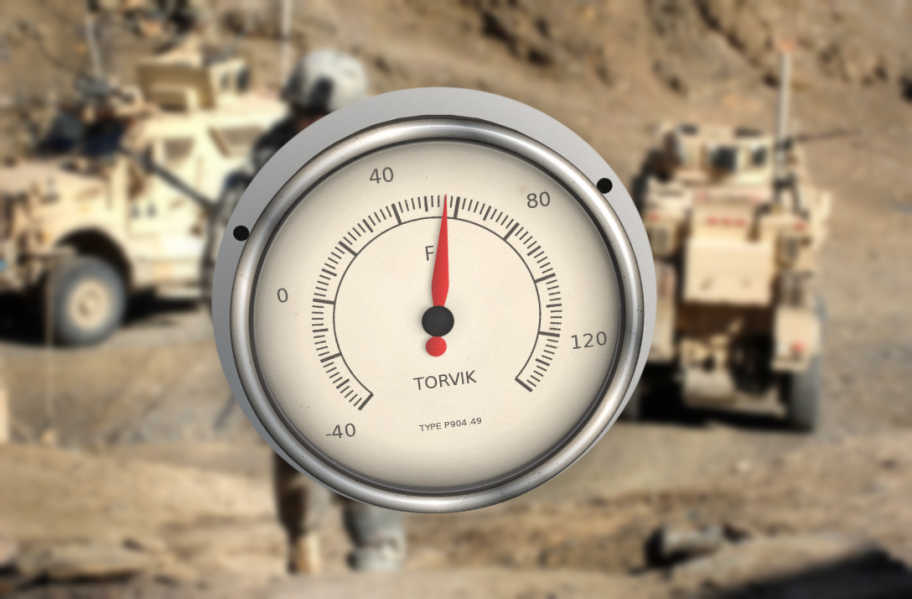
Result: 56°F
